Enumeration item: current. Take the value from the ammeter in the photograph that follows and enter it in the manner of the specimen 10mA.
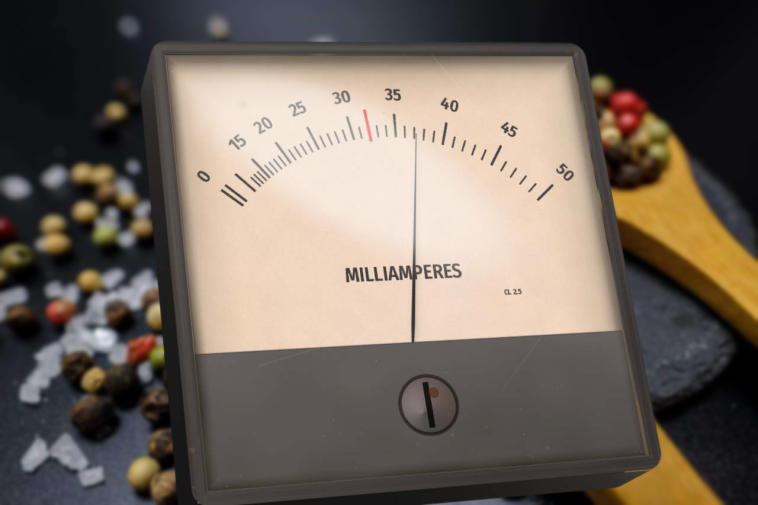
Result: 37mA
